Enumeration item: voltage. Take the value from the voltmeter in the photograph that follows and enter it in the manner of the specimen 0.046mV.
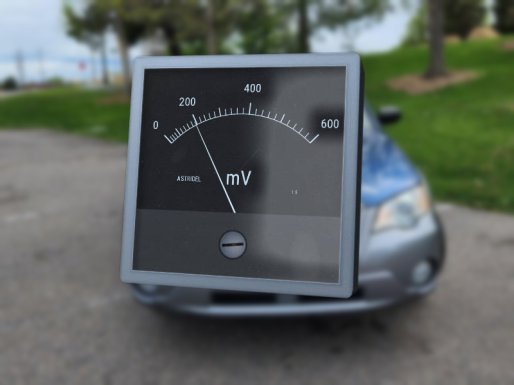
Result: 200mV
